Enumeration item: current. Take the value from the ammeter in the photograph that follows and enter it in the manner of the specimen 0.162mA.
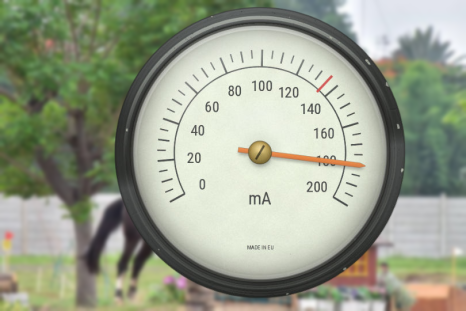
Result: 180mA
